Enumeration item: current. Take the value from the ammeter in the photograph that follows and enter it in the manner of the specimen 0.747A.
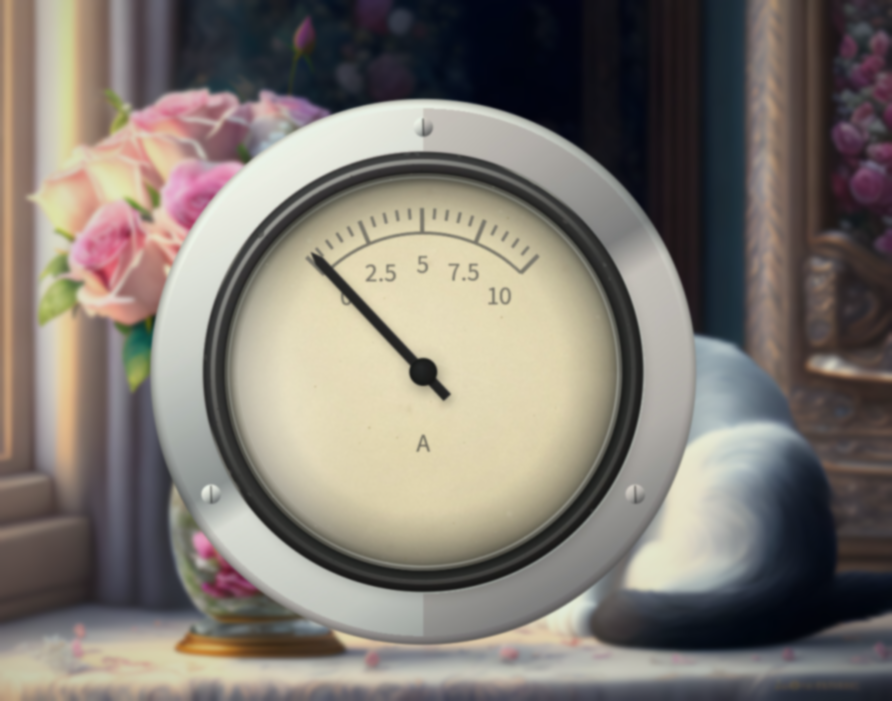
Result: 0.25A
